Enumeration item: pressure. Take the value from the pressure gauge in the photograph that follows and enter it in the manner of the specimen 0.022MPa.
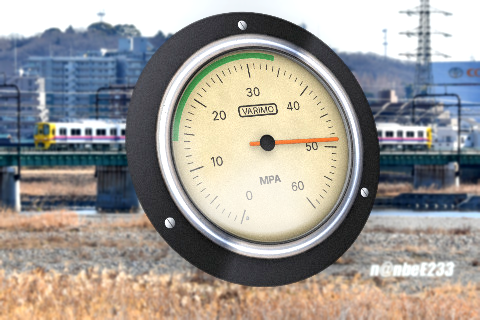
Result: 49MPa
